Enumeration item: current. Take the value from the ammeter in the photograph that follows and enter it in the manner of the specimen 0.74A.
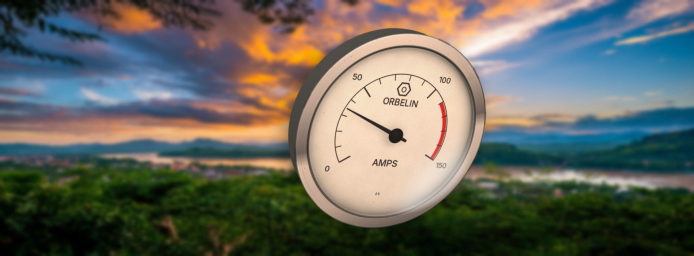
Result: 35A
